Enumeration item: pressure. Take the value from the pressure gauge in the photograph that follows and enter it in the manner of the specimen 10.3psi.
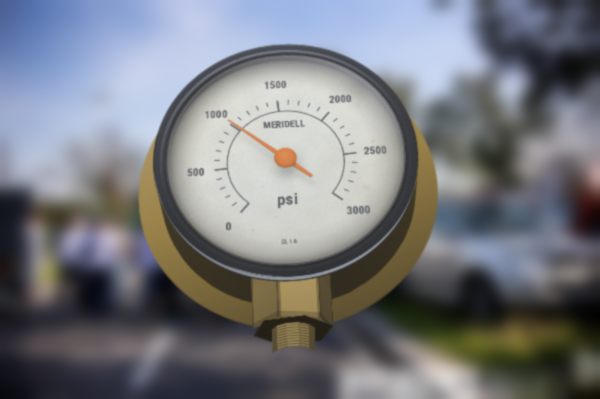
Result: 1000psi
